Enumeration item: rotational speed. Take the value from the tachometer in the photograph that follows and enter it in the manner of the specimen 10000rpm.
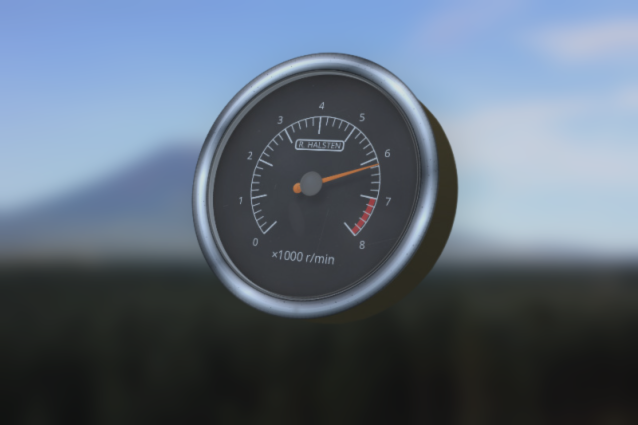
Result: 6200rpm
